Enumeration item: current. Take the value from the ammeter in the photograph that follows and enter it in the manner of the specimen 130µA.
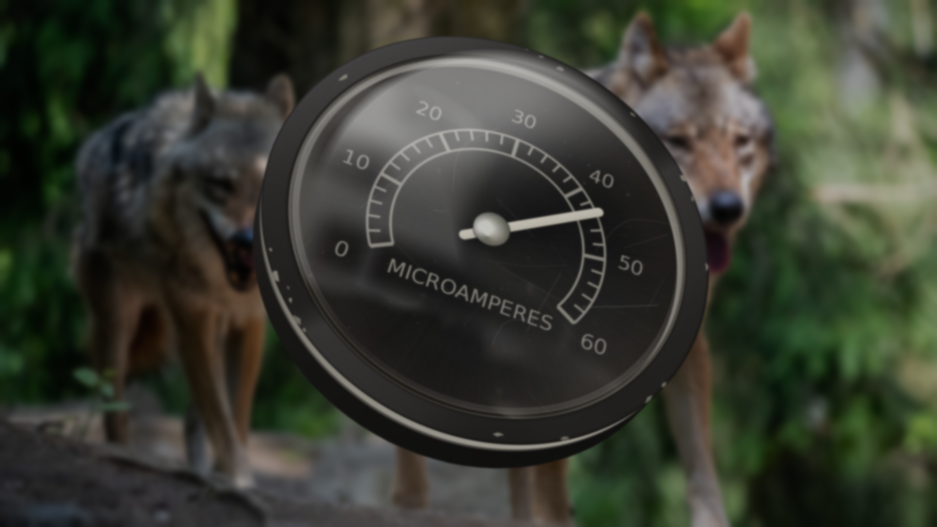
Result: 44µA
